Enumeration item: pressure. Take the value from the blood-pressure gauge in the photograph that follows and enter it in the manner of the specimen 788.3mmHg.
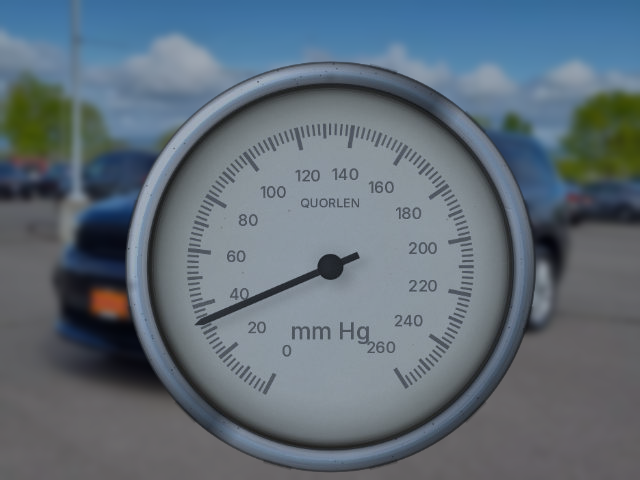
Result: 34mmHg
